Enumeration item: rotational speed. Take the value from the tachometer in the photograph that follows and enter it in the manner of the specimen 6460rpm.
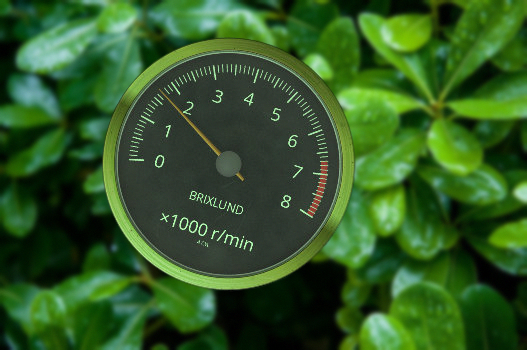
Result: 1700rpm
